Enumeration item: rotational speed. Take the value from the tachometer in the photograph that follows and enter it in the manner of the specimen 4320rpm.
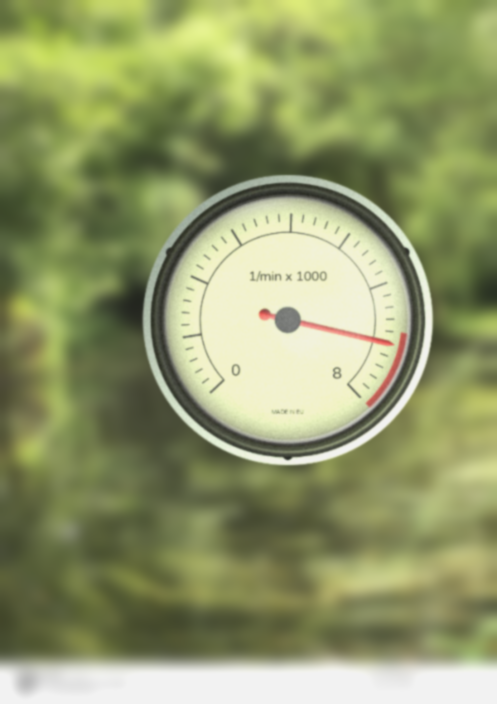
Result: 7000rpm
